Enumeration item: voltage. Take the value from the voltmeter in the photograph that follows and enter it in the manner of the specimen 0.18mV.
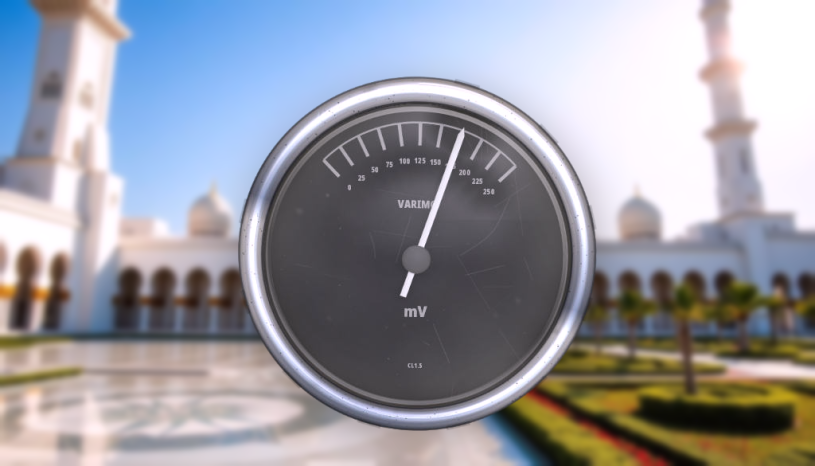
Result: 175mV
